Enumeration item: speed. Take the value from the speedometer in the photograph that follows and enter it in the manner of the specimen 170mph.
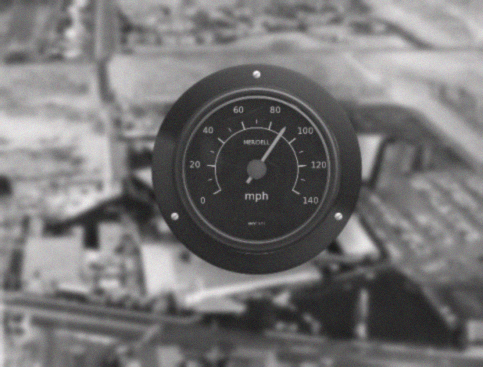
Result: 90mph
